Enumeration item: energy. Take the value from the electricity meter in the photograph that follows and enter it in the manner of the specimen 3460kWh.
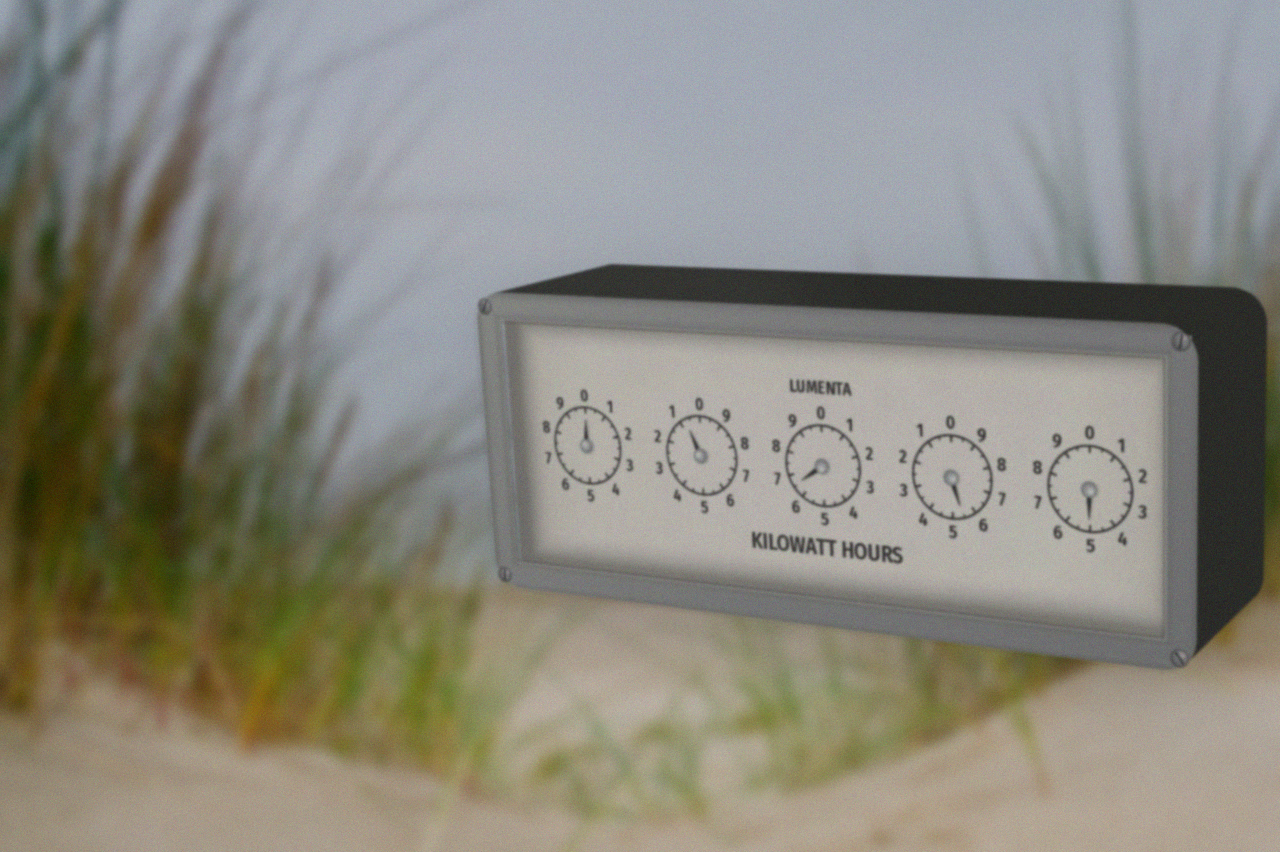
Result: 655kWh
